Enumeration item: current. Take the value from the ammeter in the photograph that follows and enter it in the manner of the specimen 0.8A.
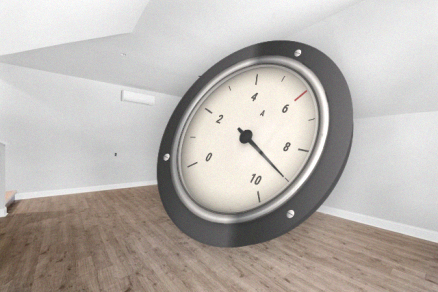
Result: 9A
